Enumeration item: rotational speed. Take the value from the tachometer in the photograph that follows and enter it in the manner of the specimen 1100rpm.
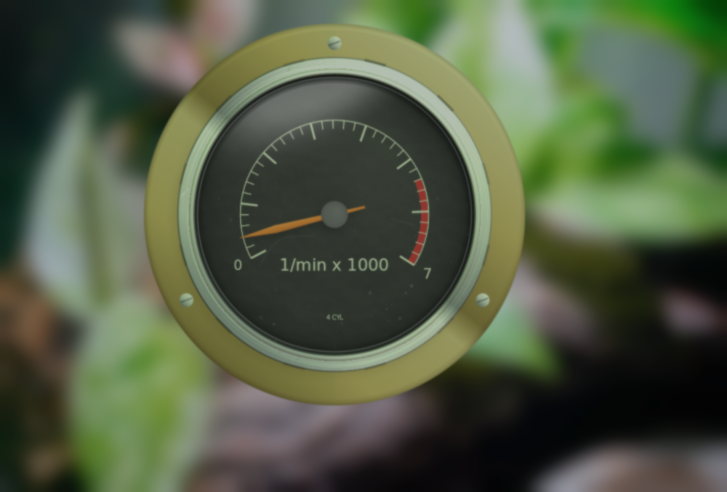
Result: 400rpm
